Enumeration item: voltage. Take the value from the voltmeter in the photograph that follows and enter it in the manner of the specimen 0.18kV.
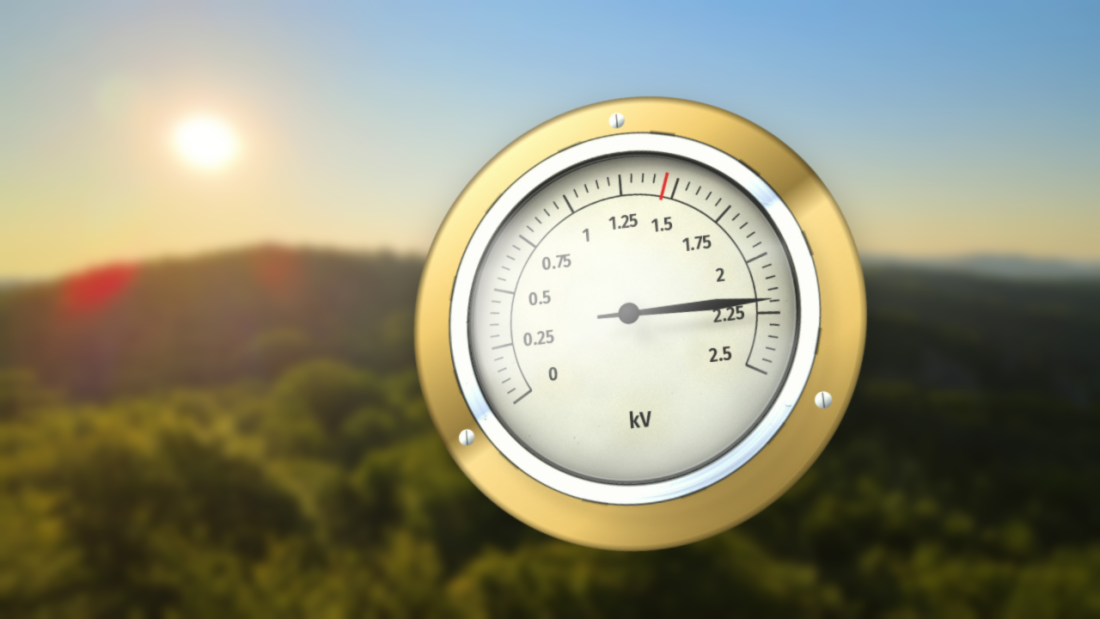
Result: 2.2kV
